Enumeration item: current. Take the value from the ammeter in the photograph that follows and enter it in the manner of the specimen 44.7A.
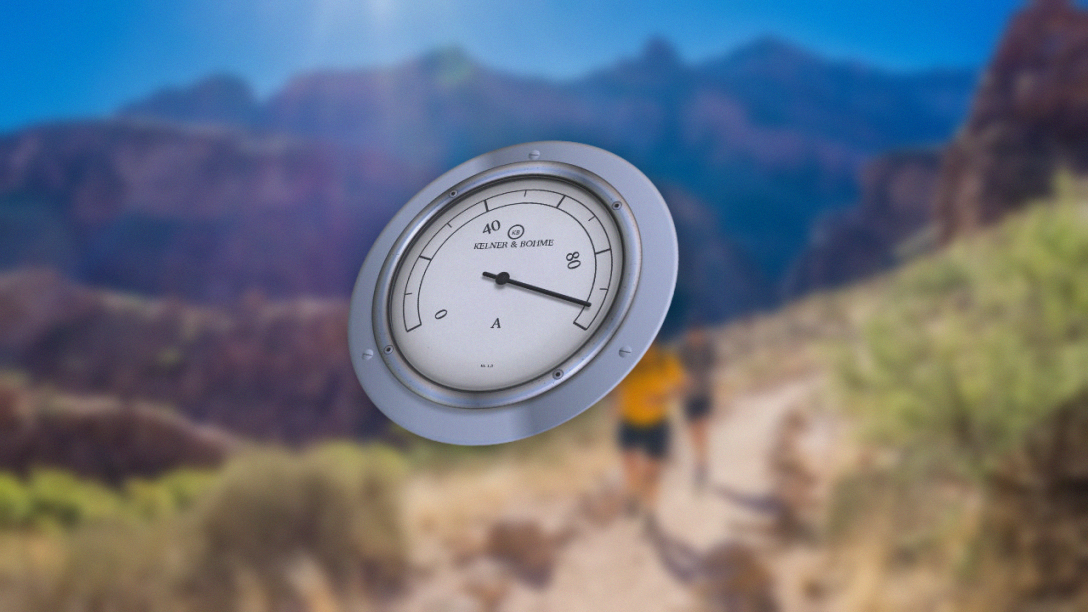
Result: 95A
